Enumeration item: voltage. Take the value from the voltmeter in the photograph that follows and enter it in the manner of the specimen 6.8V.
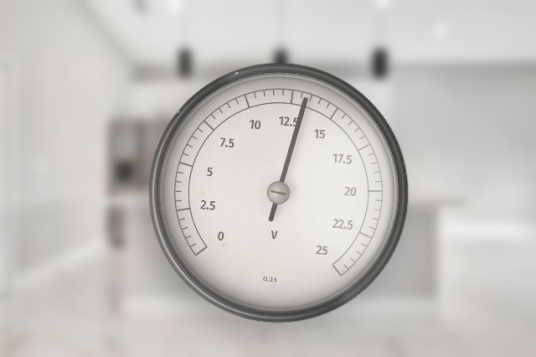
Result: 13.25V
